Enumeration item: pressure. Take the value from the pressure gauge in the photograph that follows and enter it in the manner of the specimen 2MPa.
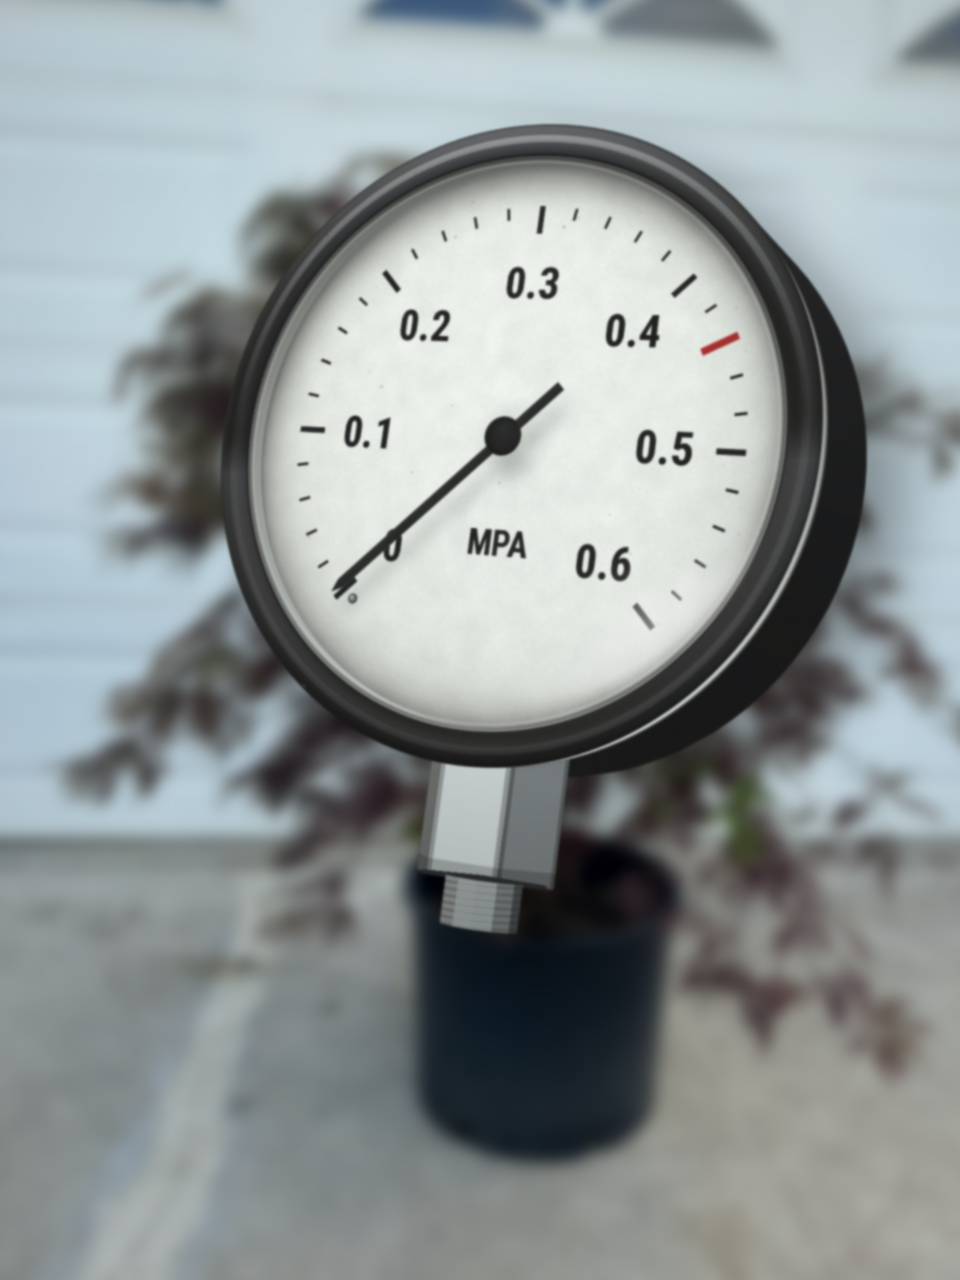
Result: 0MPa
